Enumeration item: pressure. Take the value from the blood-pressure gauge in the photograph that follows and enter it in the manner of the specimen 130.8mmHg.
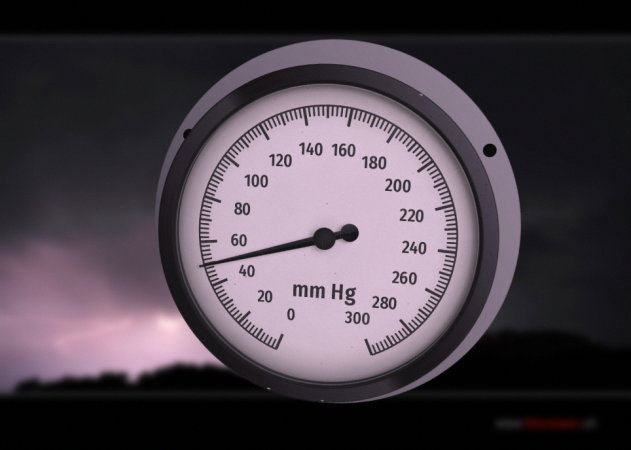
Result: 50mmHg
